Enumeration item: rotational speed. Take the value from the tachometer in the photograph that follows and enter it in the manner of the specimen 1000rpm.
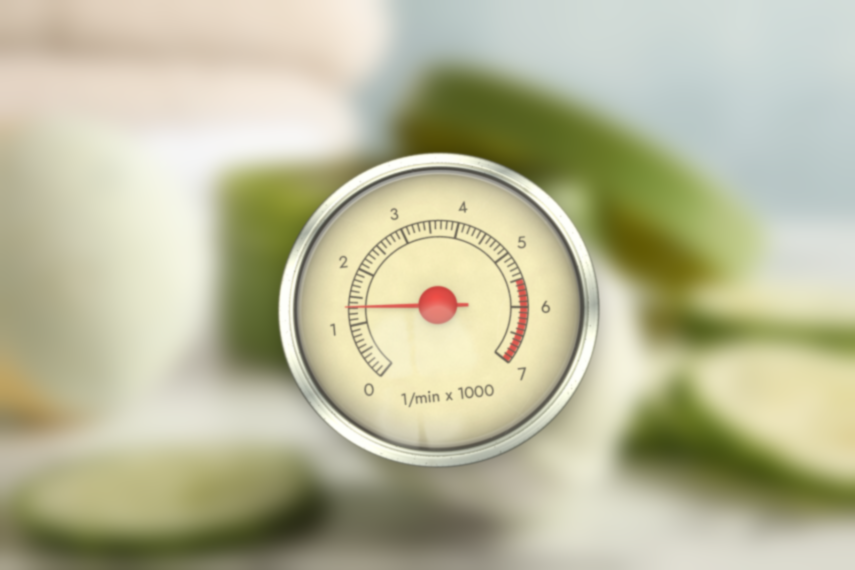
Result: 1300rpm
